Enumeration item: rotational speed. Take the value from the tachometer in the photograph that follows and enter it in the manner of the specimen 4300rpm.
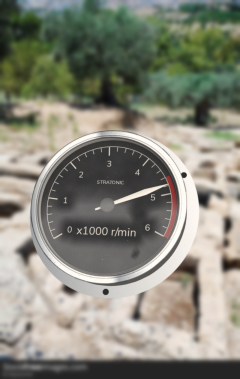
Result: 4800rpm
